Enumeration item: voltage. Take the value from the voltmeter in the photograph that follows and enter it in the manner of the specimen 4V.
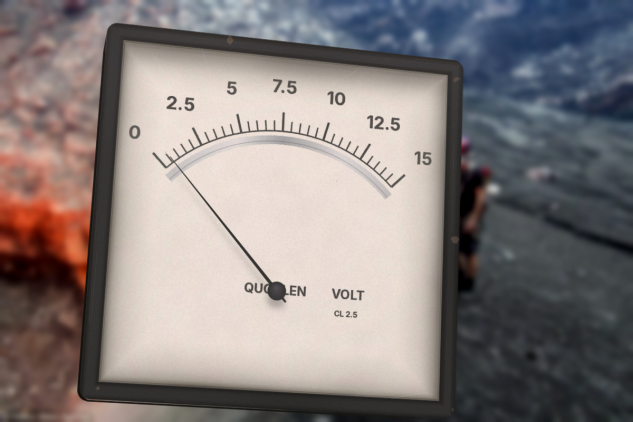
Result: 0.5V
